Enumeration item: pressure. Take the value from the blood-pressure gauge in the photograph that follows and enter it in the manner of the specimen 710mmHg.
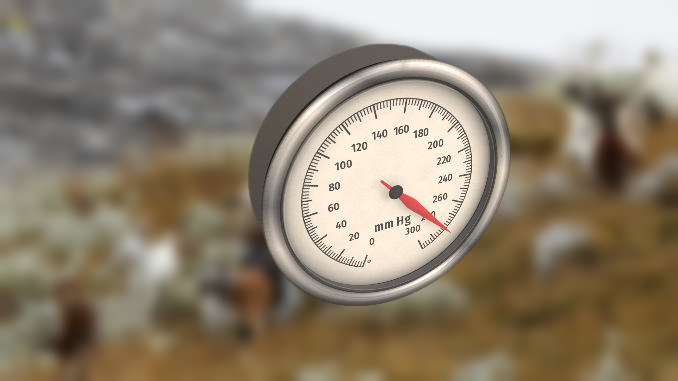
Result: 280mmHg
